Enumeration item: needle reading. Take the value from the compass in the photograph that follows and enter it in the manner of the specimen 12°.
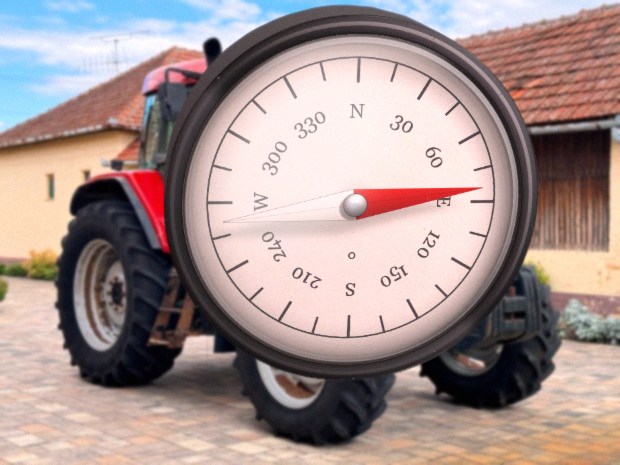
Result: 82.5°
